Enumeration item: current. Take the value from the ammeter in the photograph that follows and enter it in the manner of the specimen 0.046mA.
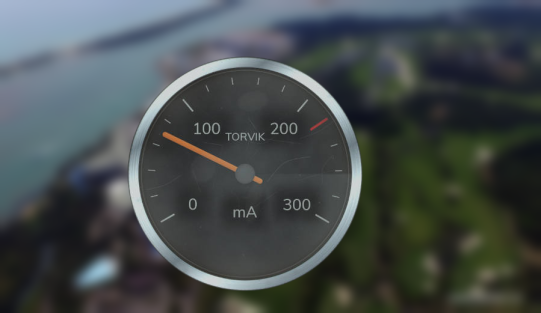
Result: 70mA
